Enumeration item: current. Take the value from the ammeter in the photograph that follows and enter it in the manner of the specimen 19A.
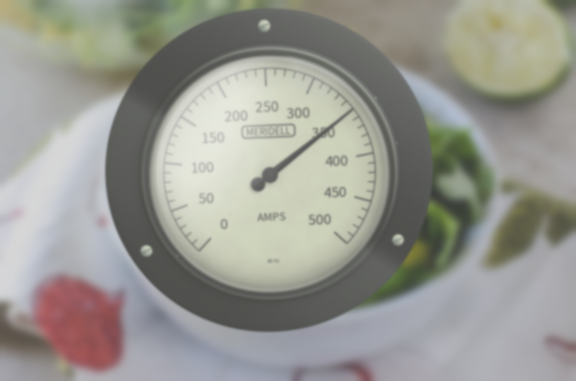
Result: 350A
